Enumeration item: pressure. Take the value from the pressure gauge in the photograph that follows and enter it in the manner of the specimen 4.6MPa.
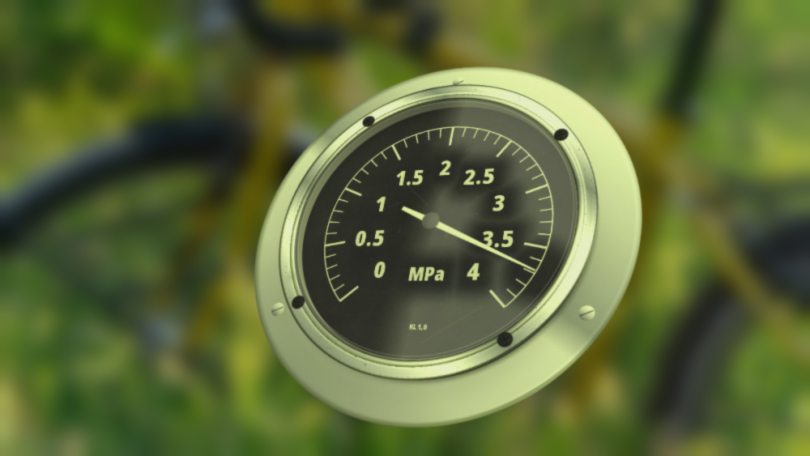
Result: 3.7MPa
